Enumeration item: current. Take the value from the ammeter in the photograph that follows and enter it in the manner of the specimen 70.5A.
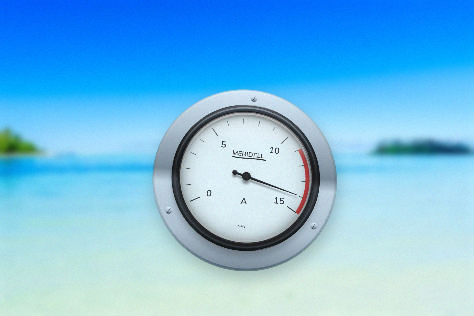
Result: 14A
